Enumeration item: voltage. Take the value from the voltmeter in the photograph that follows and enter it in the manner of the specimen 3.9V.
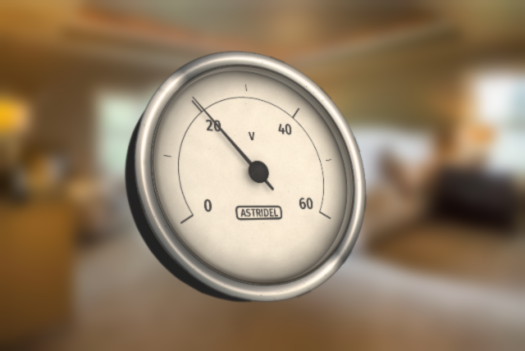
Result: 20V
